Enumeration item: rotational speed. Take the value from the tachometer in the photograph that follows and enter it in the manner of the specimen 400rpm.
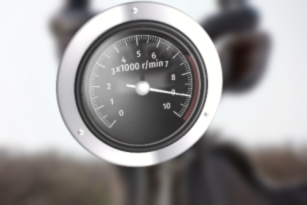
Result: 9000rpm
